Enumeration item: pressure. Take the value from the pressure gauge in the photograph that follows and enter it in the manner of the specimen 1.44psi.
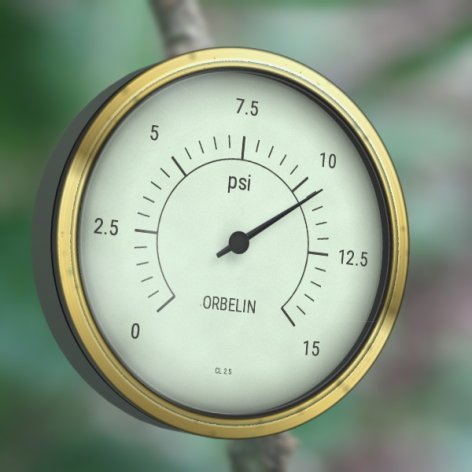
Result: 10.5psi
